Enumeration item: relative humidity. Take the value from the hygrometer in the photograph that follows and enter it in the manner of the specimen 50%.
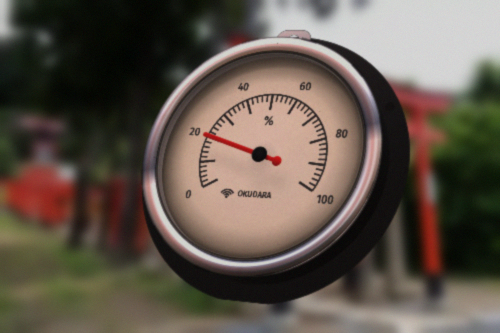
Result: 20%
